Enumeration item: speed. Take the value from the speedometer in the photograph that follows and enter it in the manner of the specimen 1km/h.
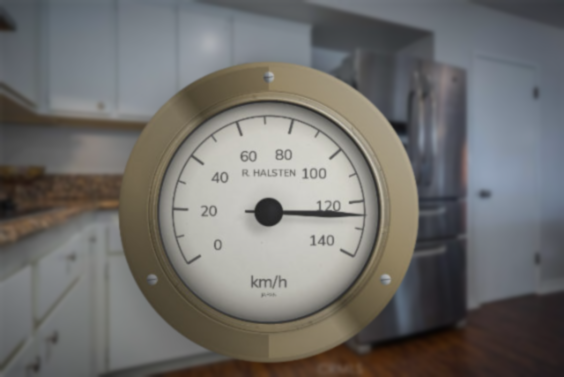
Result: 125km/h
